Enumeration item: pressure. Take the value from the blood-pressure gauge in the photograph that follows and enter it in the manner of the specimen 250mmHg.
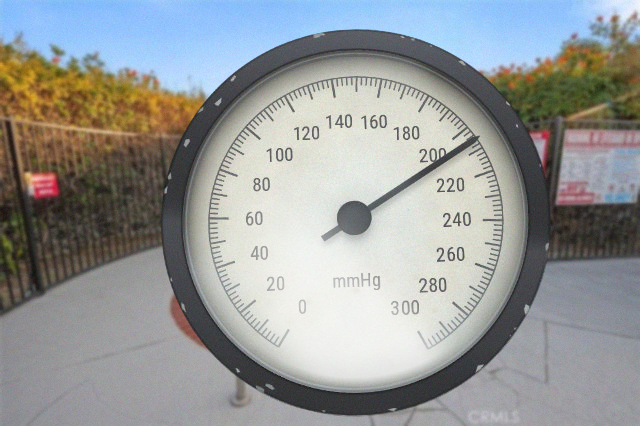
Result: 206mmHg
